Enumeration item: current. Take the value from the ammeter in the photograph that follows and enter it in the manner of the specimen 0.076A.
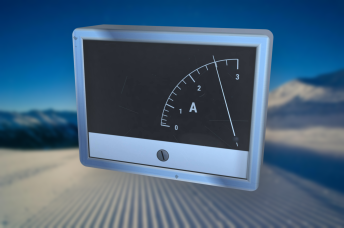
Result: 2.6A
